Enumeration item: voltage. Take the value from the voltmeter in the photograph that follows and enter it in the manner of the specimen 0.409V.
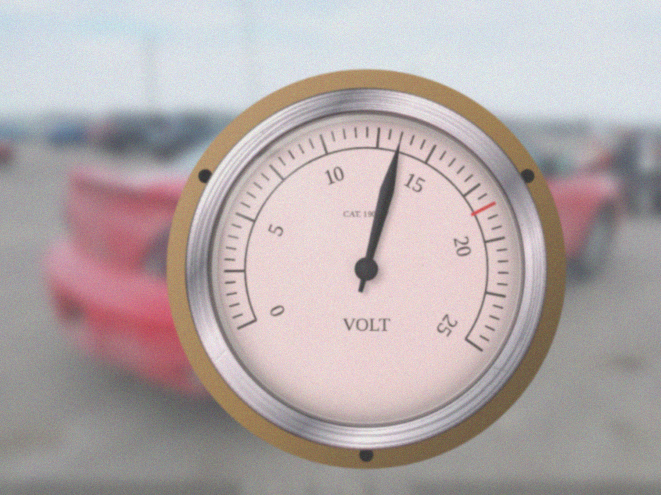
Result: 13.5V
